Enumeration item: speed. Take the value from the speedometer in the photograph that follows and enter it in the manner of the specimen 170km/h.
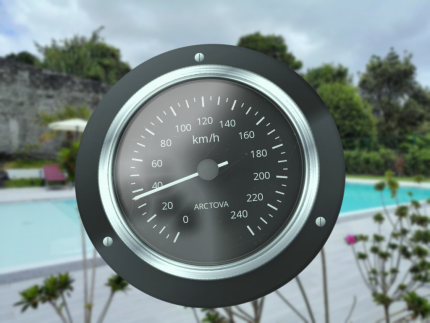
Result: 35km/h
